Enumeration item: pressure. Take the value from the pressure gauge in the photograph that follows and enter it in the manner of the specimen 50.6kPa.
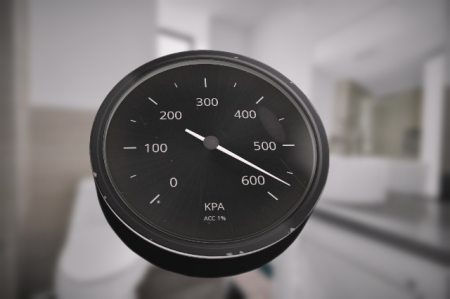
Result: 575kPa
